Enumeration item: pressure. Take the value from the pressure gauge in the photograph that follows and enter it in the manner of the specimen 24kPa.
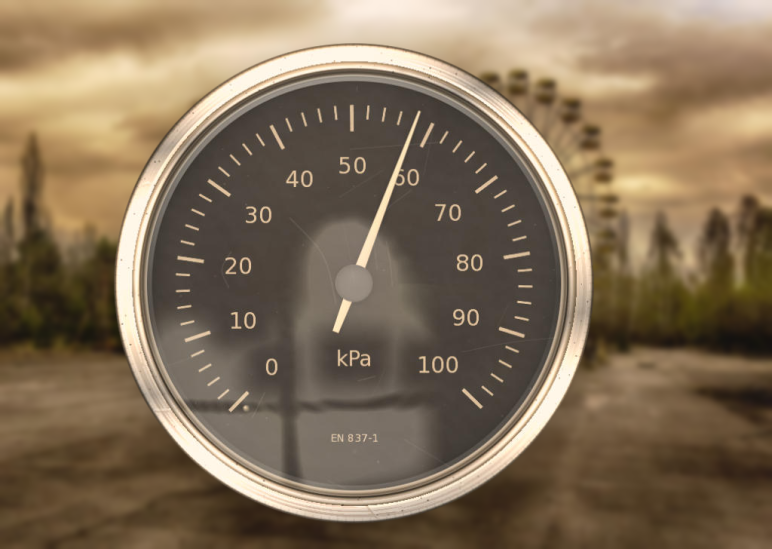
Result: 58kPa
